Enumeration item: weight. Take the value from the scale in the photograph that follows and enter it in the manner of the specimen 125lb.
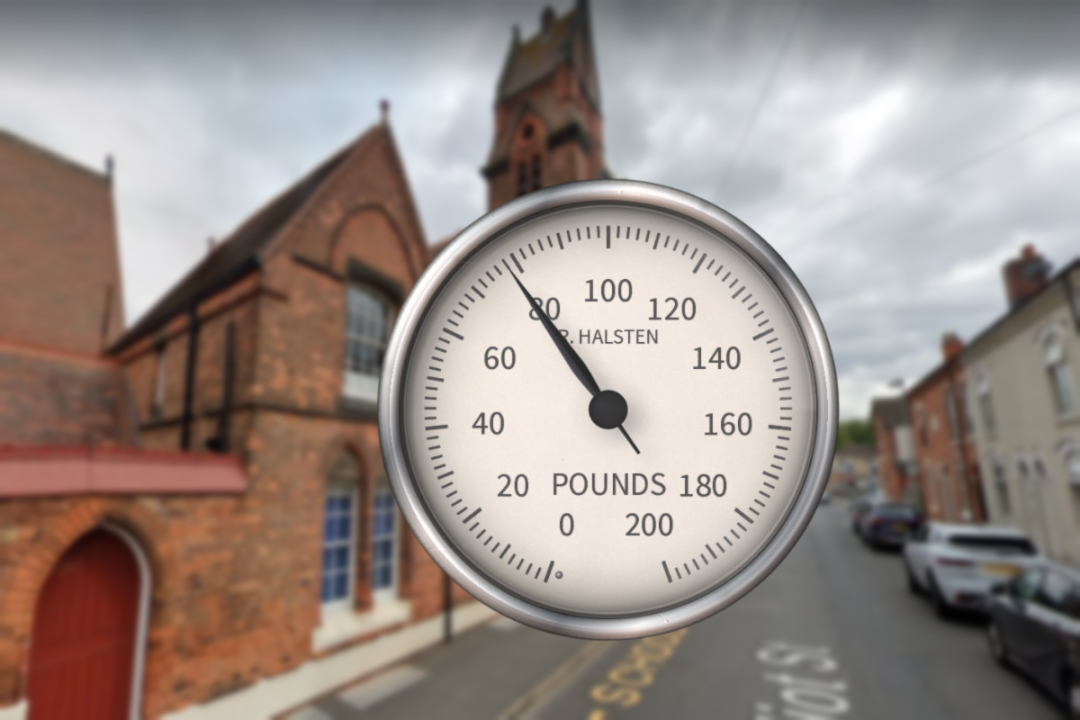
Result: 78lb
